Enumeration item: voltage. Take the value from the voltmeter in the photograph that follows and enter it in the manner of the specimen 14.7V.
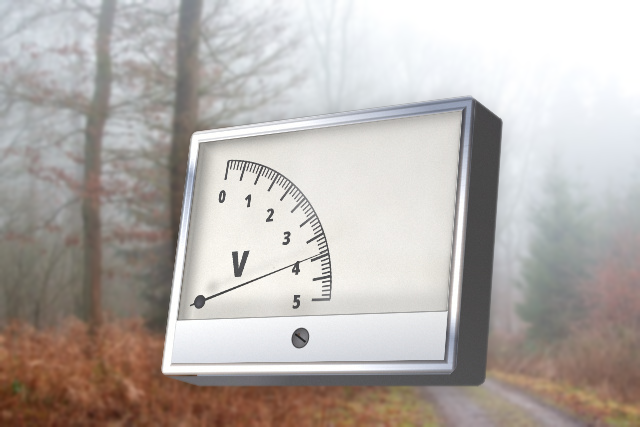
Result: 4V
